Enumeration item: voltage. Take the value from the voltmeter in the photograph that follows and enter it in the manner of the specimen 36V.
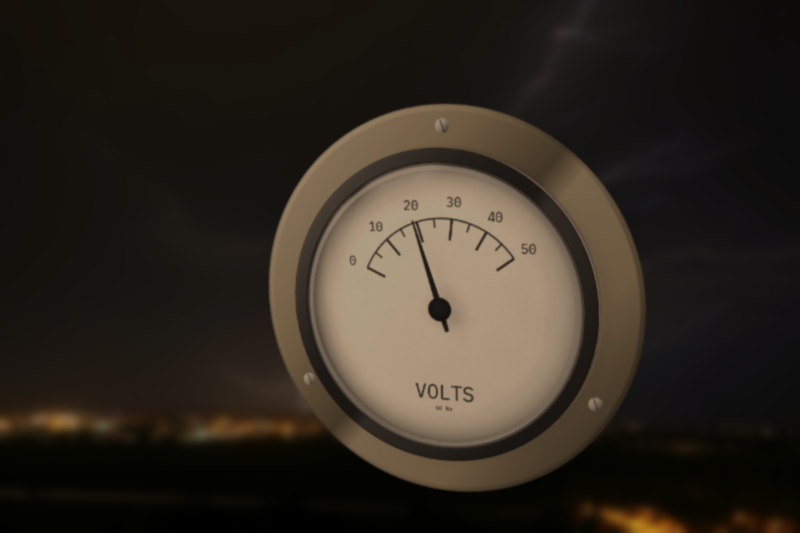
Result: 20V
